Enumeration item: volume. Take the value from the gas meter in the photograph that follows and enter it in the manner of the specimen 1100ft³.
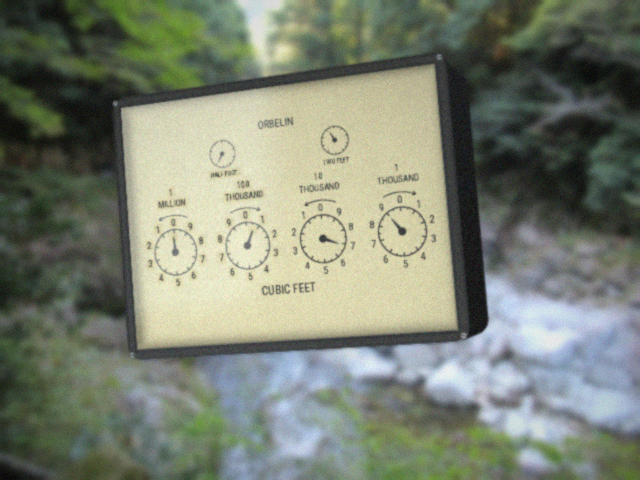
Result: 6900ft³
